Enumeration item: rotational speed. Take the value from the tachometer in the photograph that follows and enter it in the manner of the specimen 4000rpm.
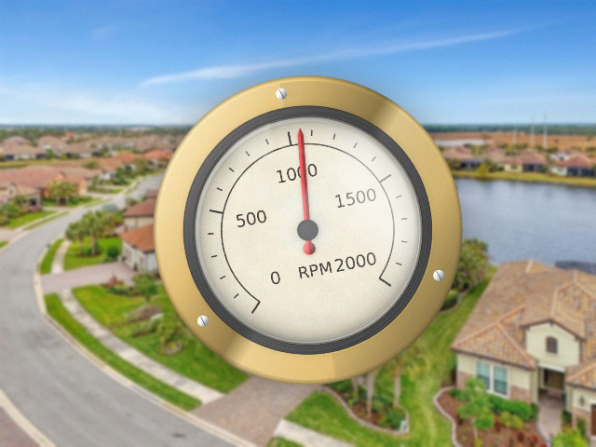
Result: 1050rpm
